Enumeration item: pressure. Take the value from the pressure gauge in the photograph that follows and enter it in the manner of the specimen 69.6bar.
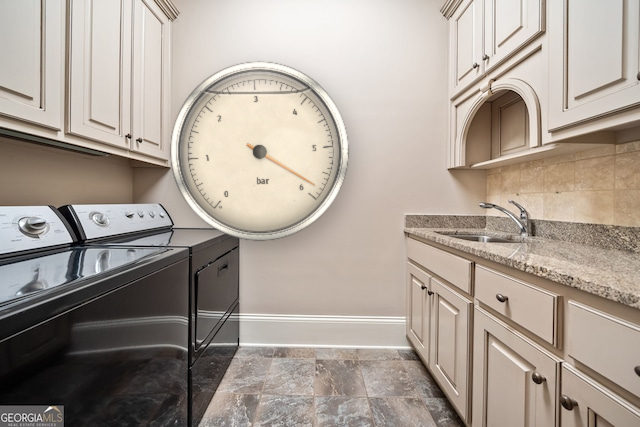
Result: 5.8bar
